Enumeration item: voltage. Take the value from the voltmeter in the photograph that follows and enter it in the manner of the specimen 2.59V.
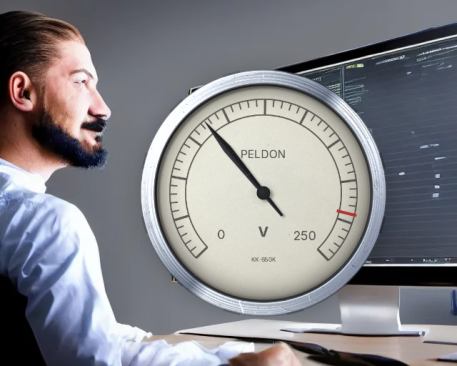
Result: 87.5V
